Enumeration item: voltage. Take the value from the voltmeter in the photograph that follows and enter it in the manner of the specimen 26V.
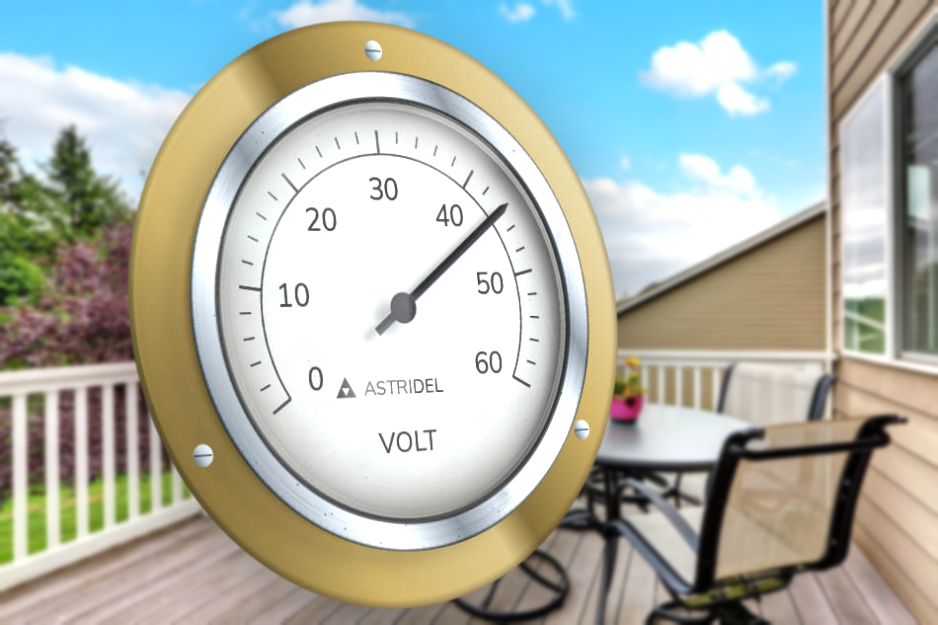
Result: 44V
